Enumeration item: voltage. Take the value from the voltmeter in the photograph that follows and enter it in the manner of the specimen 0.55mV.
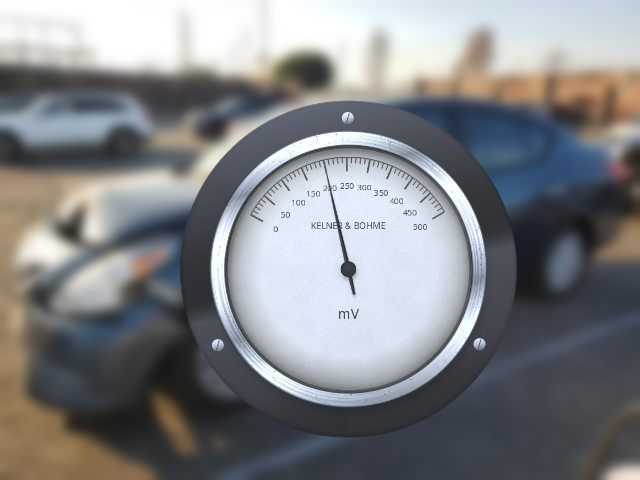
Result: 200mV
